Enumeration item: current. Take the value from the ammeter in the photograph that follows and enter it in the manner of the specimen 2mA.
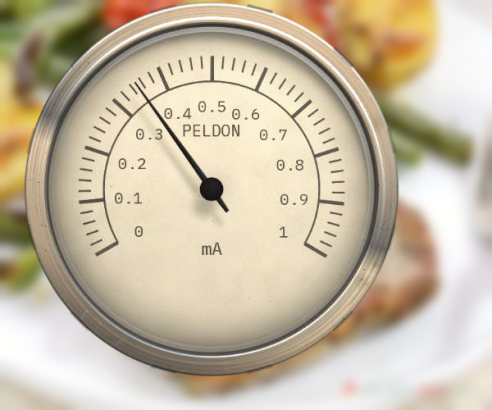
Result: 0.35mA
